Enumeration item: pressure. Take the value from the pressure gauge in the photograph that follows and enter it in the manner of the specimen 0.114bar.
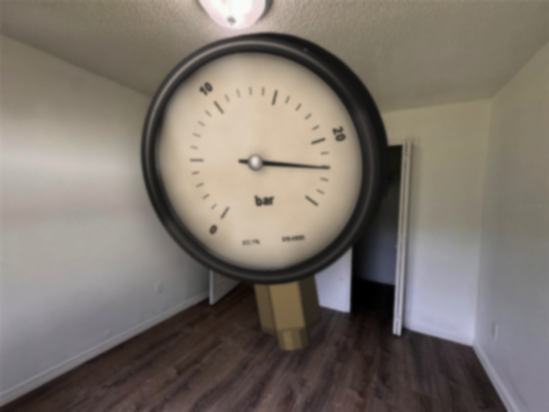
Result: 22bar
